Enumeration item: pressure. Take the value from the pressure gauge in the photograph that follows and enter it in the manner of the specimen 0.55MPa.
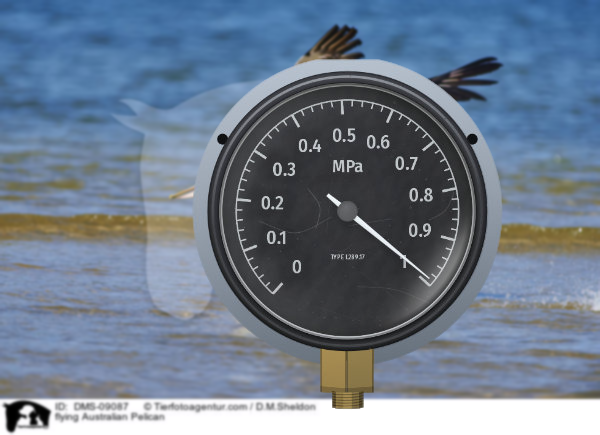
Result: 0.99MPa
